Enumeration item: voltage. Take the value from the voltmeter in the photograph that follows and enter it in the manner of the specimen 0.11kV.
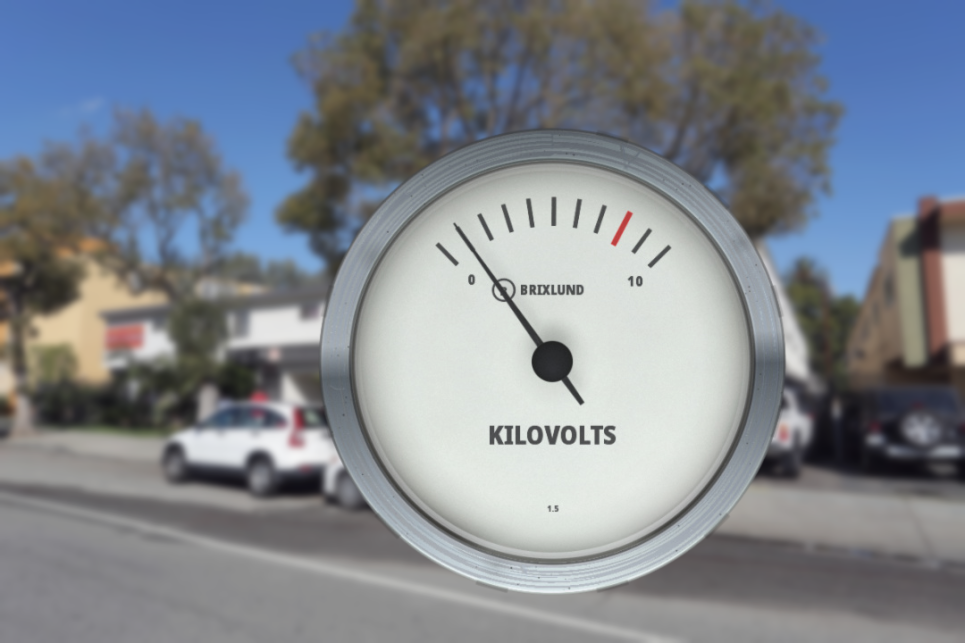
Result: 1kV
